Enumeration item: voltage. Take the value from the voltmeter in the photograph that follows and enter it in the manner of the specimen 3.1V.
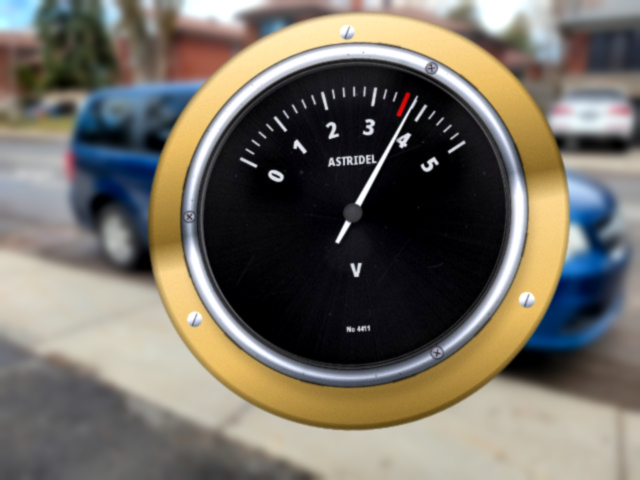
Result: 3.8V
